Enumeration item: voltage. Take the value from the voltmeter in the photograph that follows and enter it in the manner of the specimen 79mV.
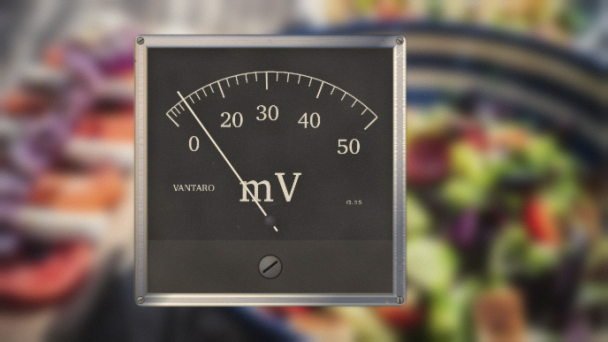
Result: 10mV
